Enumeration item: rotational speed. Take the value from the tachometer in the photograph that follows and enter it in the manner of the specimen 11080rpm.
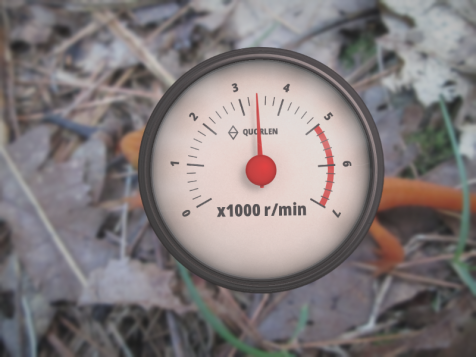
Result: 3400rpm
